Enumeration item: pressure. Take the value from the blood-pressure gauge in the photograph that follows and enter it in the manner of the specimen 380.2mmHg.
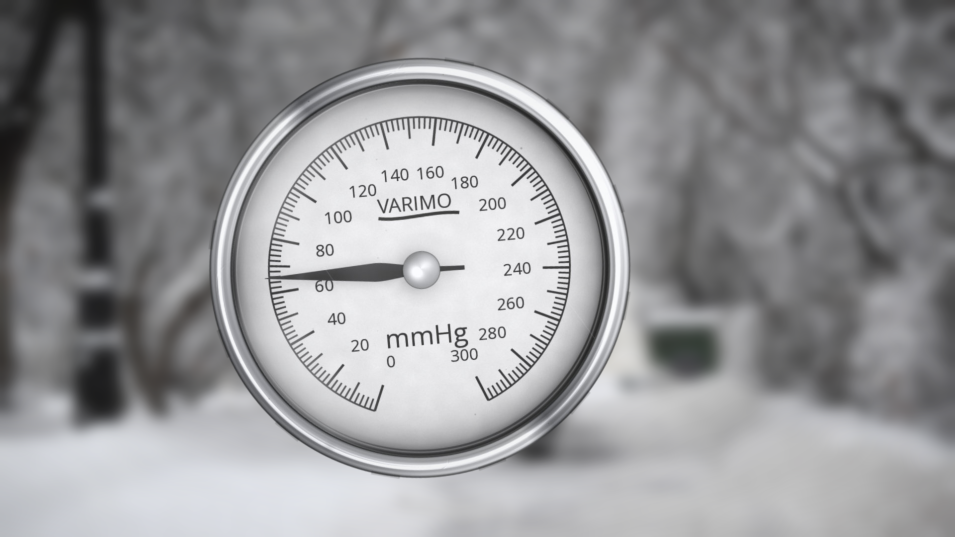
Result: 66mmHg
